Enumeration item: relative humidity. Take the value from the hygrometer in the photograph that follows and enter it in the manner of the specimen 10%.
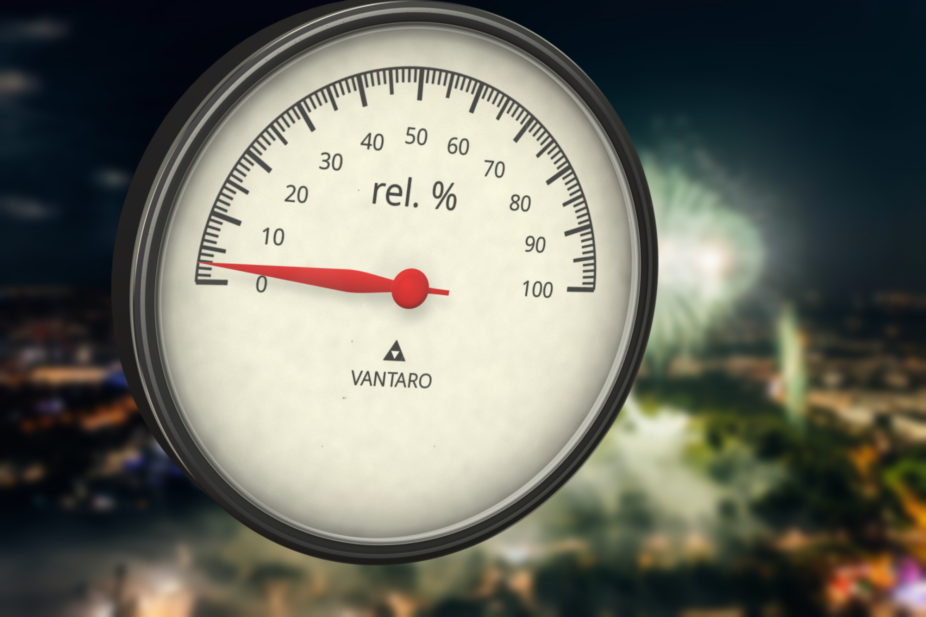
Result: 3%
